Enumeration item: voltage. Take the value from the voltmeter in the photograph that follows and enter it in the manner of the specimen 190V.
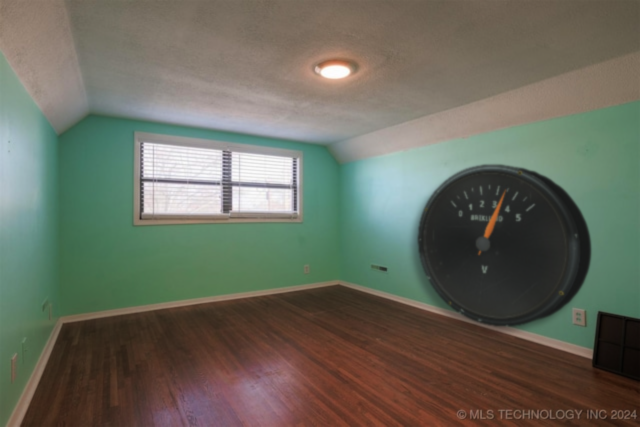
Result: 3.5V
